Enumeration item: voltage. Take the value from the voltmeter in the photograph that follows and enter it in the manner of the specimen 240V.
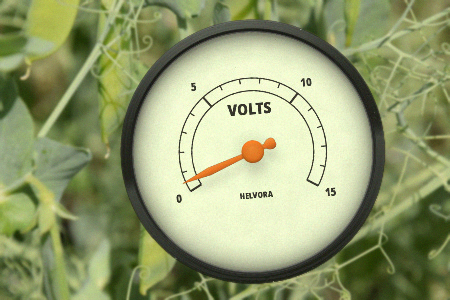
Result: 0.5V
